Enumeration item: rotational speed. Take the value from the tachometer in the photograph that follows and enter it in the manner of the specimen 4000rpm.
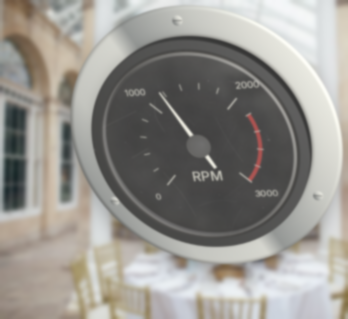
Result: 1200rpm
